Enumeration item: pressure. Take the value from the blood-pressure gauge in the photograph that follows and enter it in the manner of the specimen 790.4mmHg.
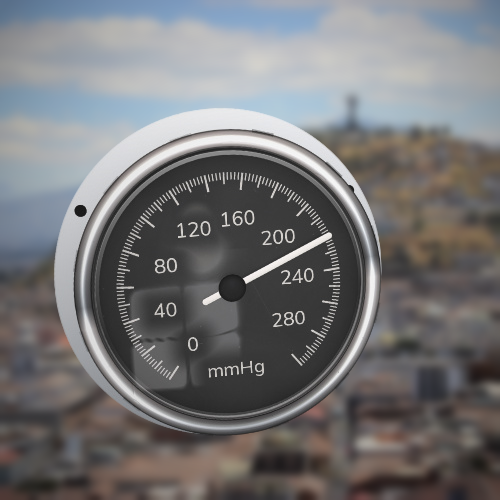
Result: 220mmHg
